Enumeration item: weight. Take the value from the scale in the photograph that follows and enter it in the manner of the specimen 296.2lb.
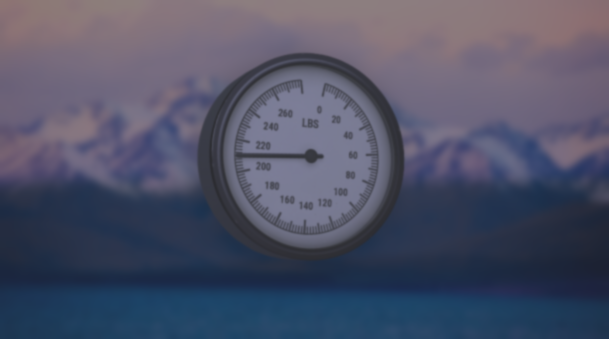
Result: 210lb
